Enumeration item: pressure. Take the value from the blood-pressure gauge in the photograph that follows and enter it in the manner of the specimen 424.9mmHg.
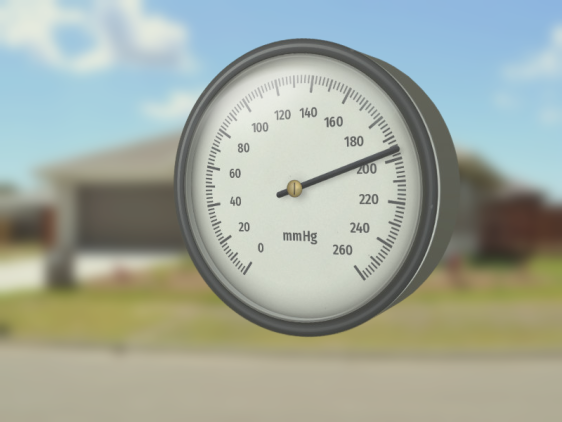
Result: 196mmHg
